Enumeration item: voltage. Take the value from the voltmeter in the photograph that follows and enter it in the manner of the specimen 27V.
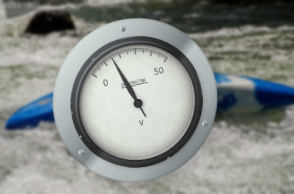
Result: 15V
